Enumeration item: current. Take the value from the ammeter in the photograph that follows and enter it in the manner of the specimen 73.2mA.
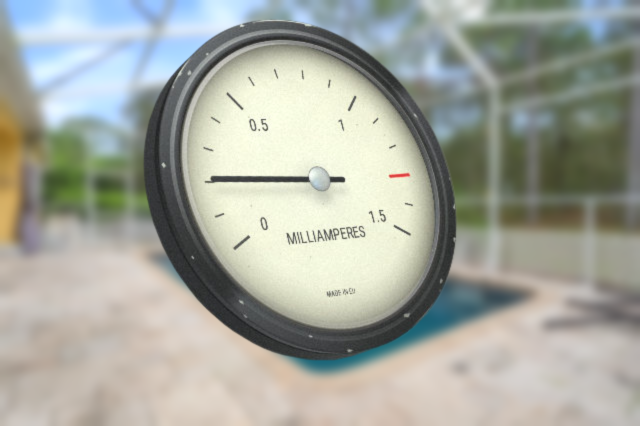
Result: 0.2mA
